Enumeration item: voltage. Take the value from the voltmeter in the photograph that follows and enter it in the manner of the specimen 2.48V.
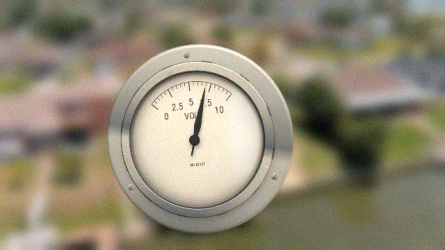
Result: 7V
